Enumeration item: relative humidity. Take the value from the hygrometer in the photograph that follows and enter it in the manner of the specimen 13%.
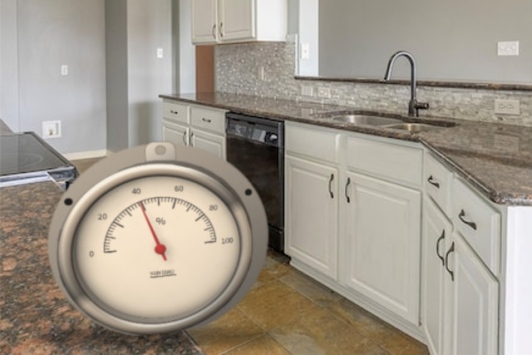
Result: 40%
